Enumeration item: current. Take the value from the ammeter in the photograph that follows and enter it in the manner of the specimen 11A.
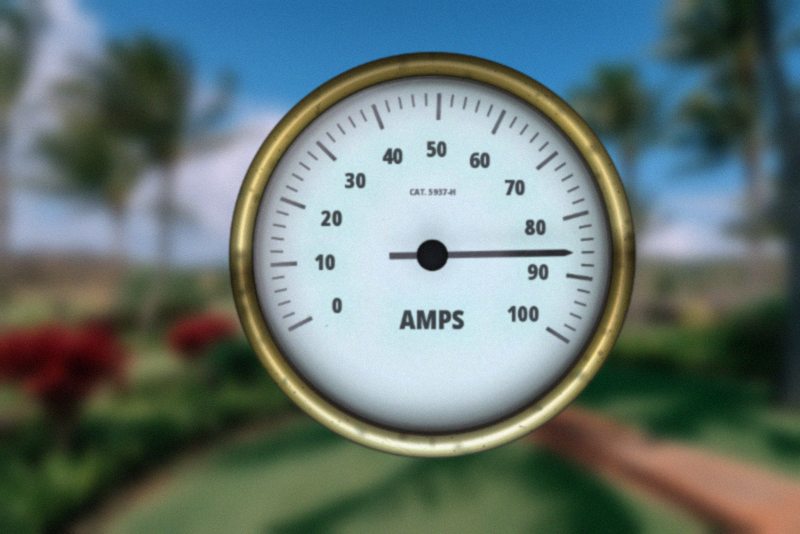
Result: 86A
